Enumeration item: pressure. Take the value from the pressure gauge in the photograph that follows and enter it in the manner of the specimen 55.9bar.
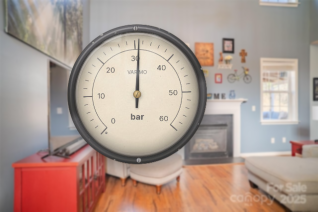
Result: 31bar
